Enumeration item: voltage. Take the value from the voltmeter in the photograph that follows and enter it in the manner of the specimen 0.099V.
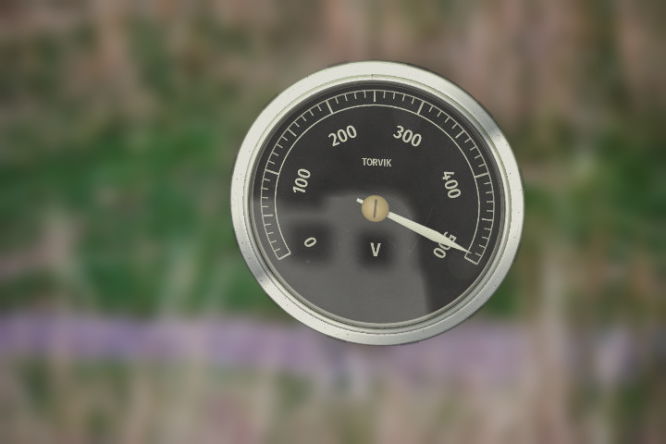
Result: 490V
